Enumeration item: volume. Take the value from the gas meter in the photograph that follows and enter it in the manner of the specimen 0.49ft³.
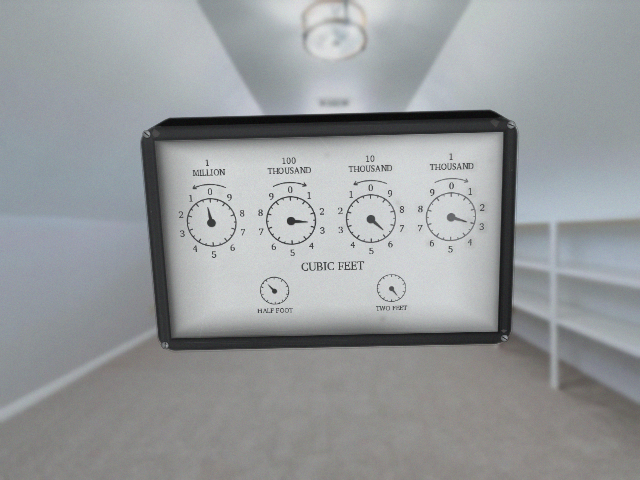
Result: 26300ft³
